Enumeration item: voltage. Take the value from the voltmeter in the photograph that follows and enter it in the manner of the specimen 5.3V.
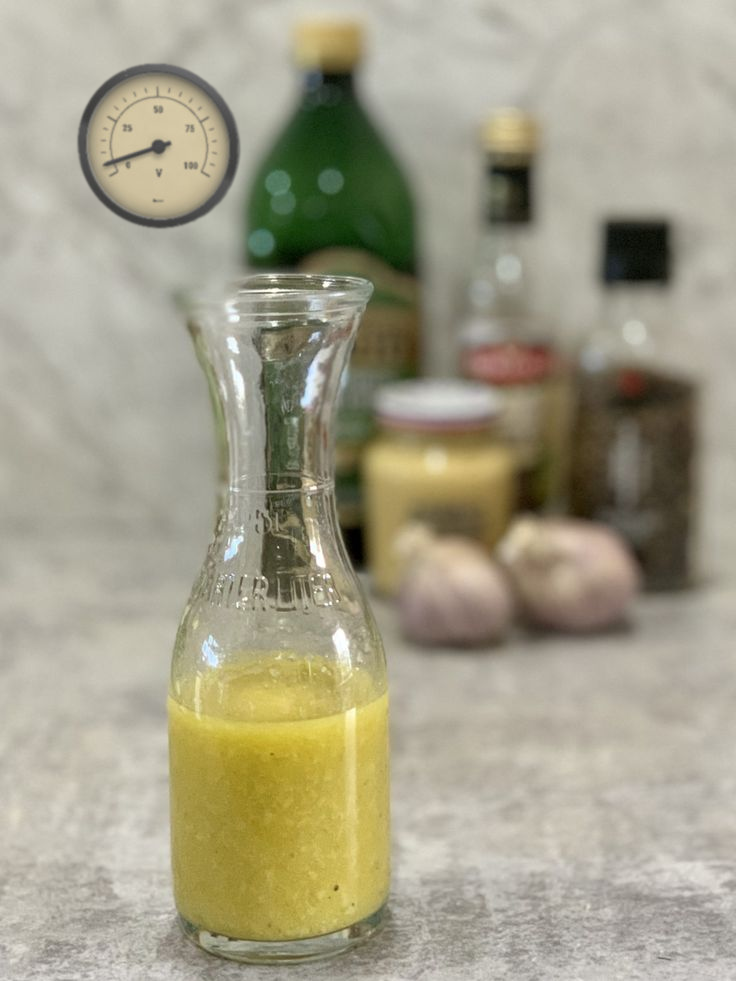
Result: 5V
